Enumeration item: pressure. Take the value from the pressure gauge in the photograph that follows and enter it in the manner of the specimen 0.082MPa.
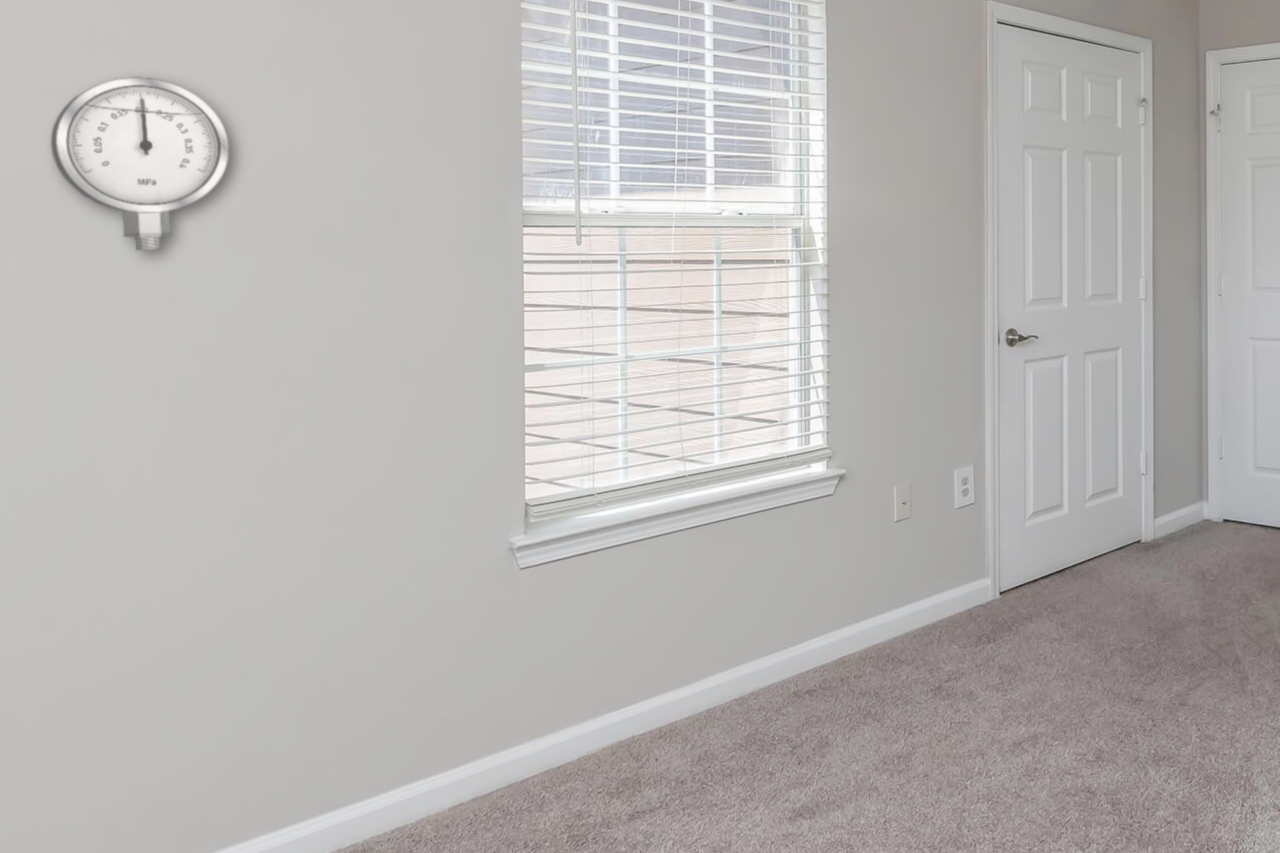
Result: 0.2MPa
